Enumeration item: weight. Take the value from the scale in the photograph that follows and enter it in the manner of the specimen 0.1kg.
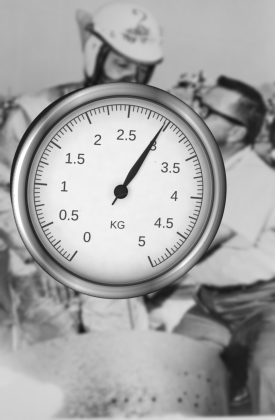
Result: 2.95kg
